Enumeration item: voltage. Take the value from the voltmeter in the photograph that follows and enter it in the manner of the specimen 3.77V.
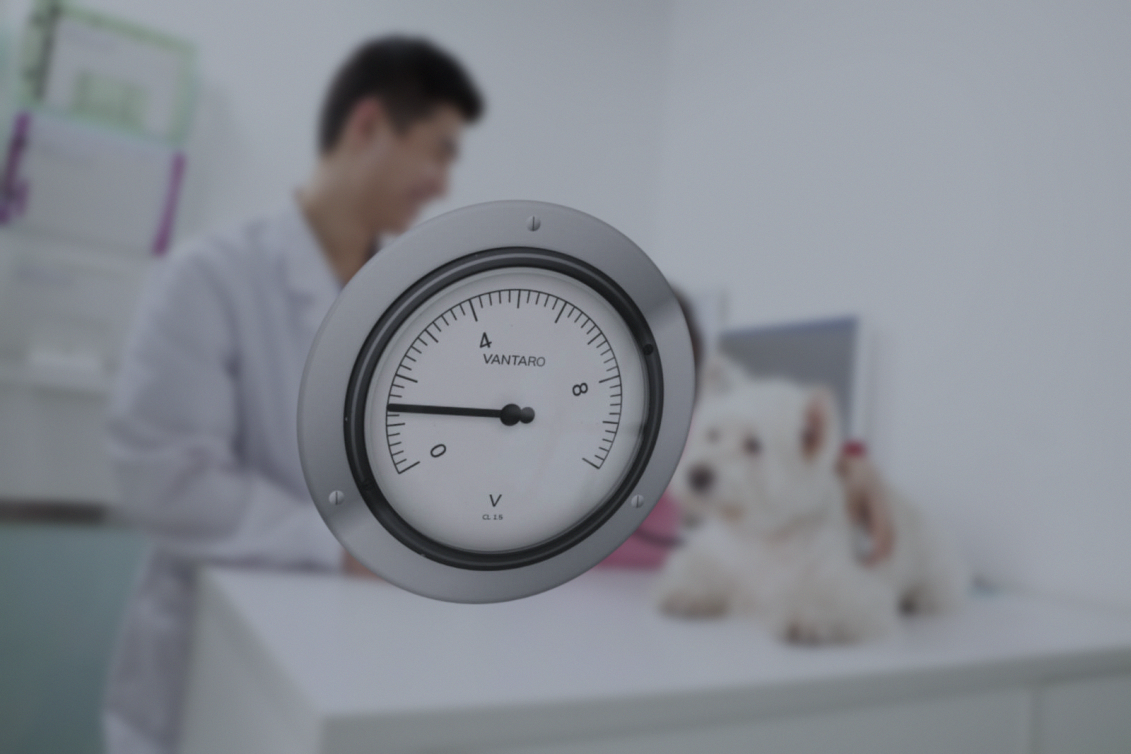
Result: 1.4V
